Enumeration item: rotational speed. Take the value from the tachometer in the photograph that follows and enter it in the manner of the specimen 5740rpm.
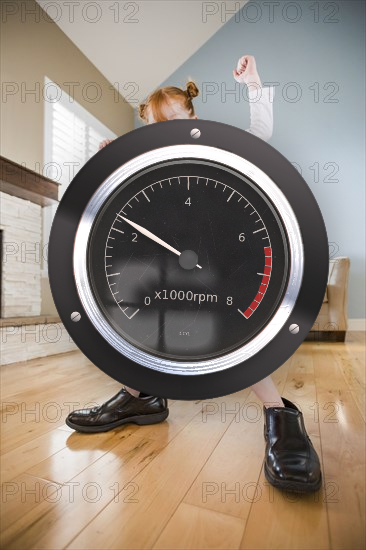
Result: 2300rpm
